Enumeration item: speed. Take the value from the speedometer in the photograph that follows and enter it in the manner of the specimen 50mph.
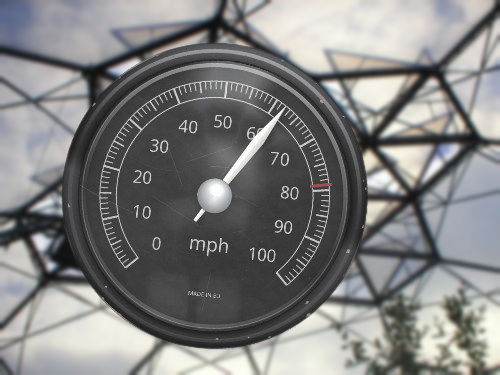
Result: 62mph
